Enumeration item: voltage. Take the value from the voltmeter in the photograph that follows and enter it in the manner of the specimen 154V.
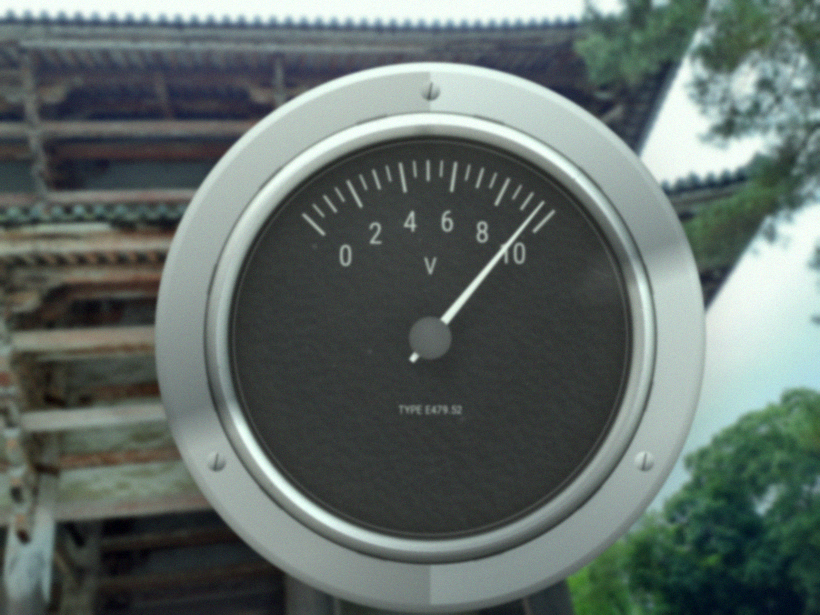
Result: 9.5V
